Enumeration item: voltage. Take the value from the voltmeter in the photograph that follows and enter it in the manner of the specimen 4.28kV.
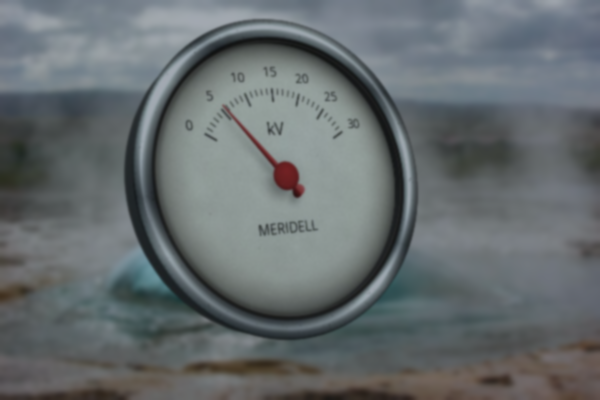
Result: 5kV
